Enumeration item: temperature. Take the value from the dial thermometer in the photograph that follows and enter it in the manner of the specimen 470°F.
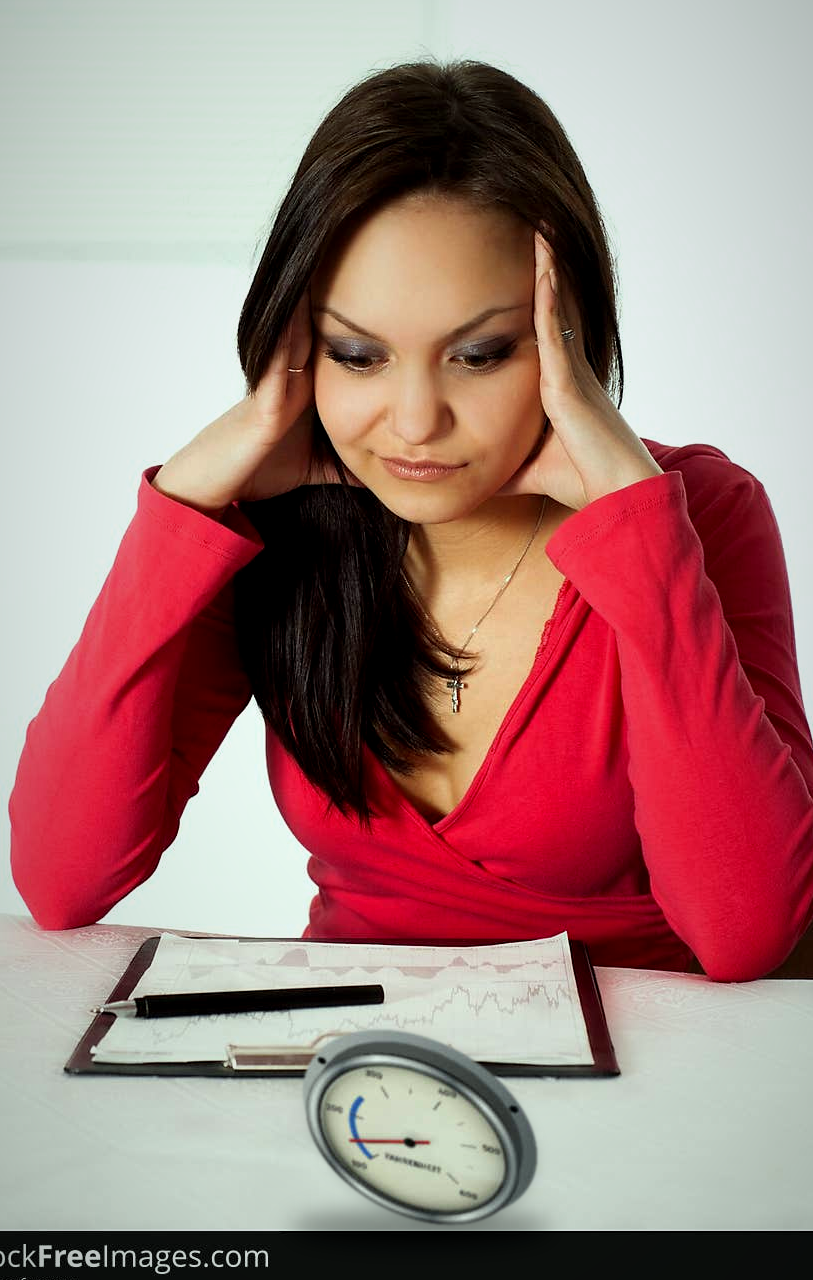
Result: 150°F
